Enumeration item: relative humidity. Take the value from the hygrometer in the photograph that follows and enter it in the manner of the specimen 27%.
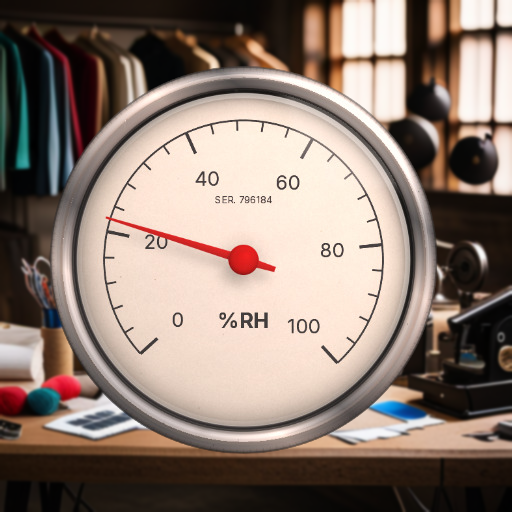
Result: 22%
